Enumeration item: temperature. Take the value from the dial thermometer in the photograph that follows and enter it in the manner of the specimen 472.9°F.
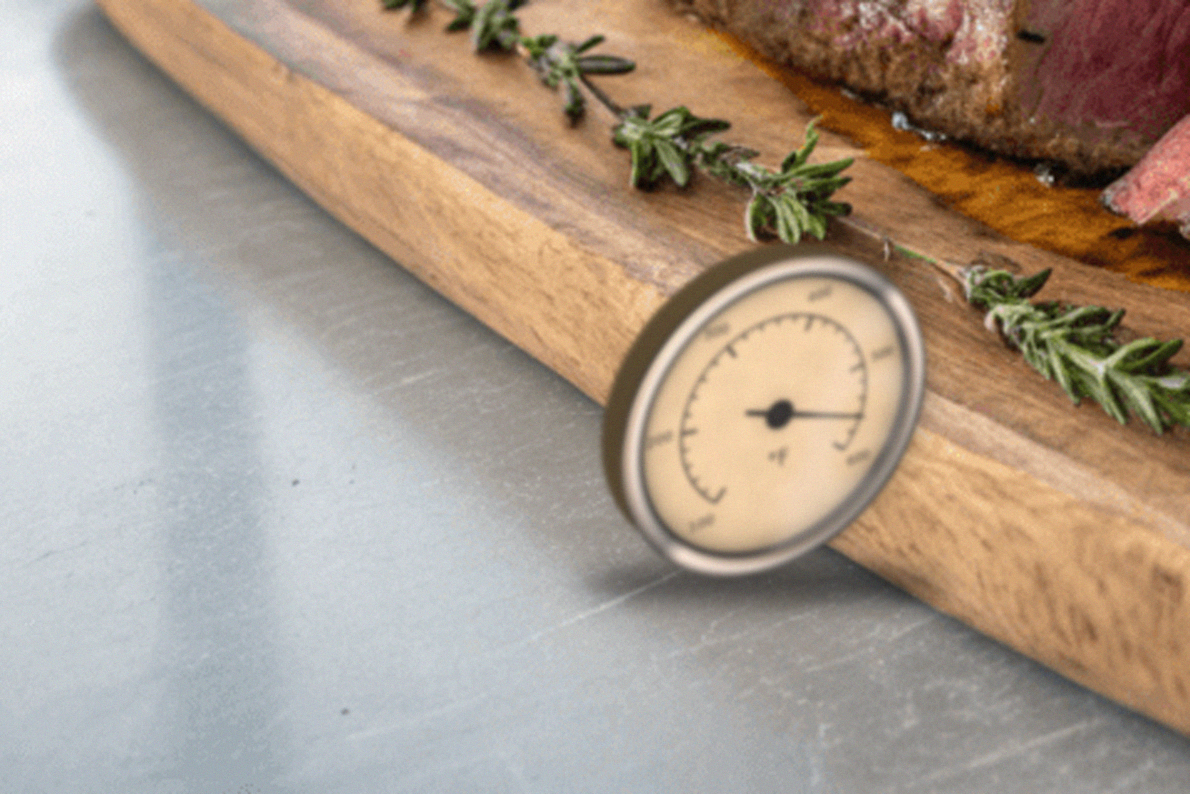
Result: 560°F
